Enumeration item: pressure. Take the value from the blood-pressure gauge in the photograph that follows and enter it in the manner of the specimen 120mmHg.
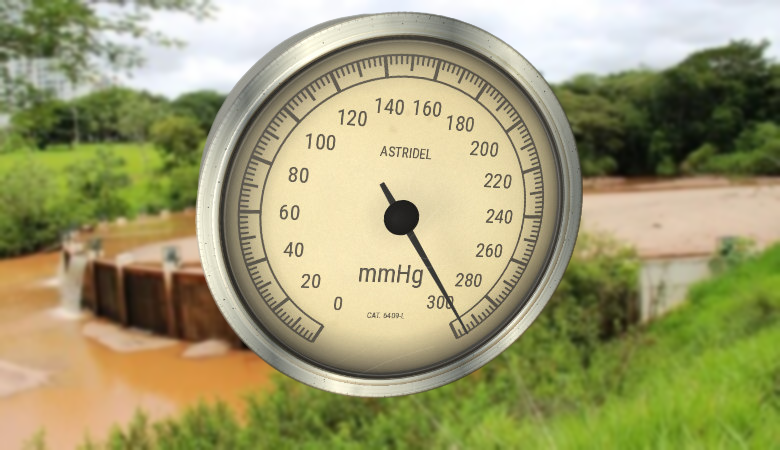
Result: 296mmHg
